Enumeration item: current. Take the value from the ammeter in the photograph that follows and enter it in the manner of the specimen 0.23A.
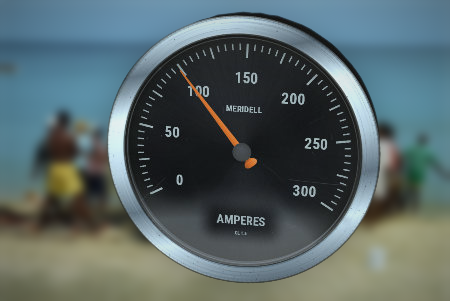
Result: 100A
